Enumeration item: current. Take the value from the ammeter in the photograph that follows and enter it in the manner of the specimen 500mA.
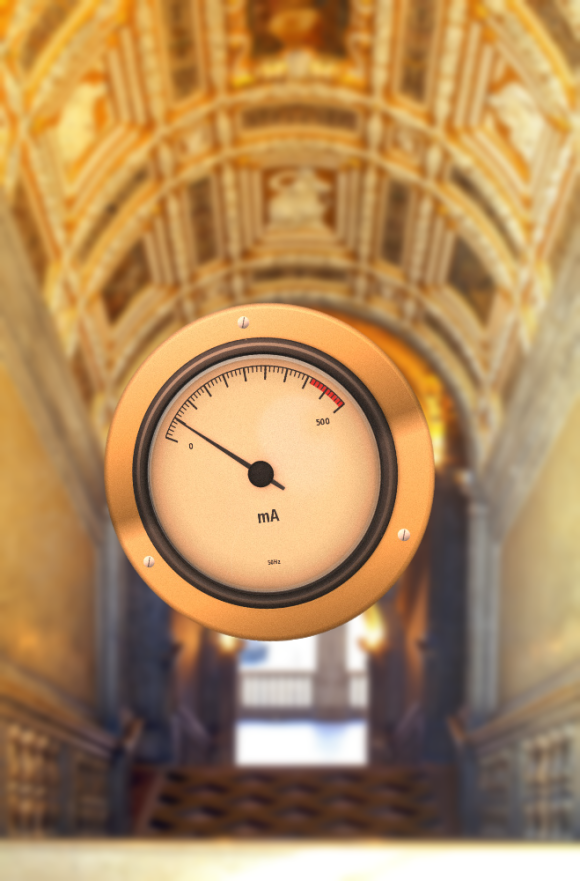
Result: 50mA
